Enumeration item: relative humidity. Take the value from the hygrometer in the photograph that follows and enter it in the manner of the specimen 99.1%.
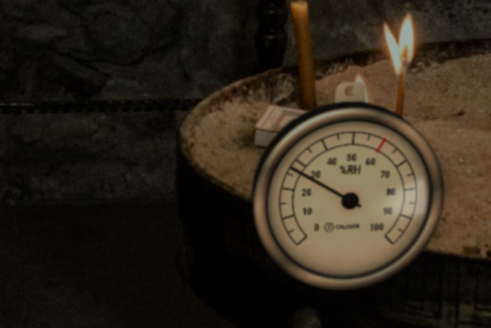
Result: 27.5%
